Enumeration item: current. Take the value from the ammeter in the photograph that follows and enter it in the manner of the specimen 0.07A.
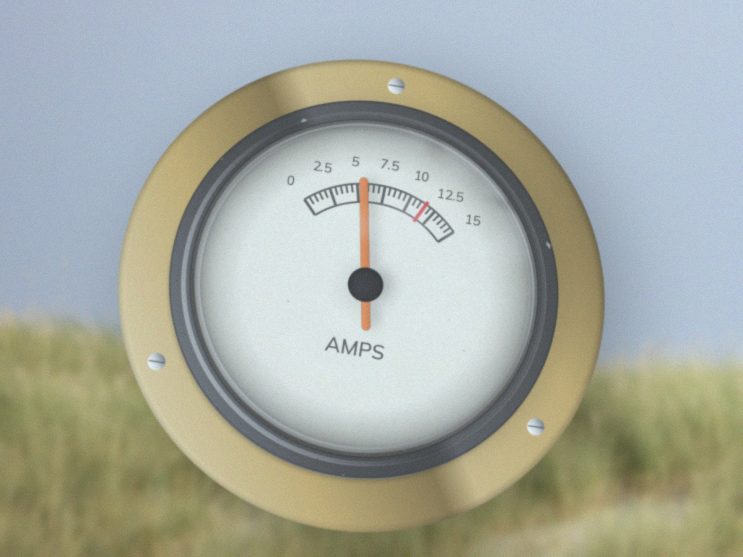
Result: 5.5A
